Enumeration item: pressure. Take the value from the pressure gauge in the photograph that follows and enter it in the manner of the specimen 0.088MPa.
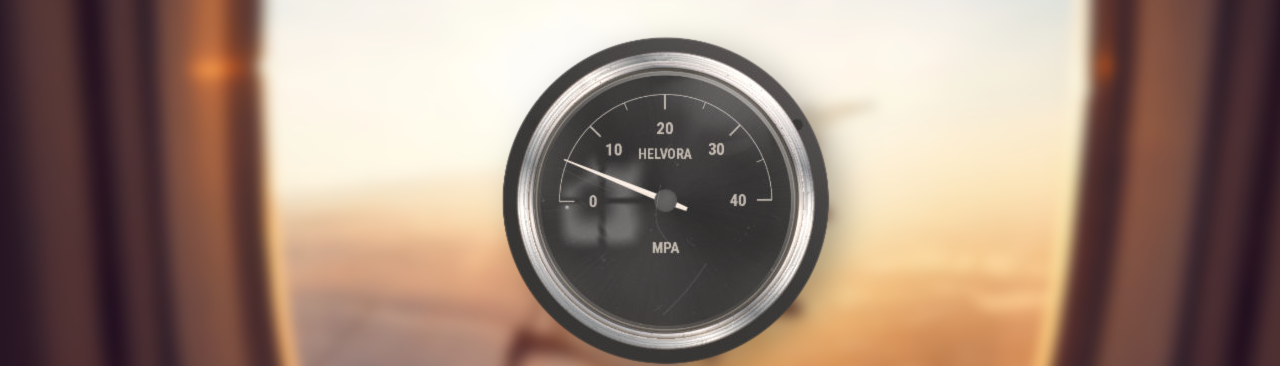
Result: 5MPa
